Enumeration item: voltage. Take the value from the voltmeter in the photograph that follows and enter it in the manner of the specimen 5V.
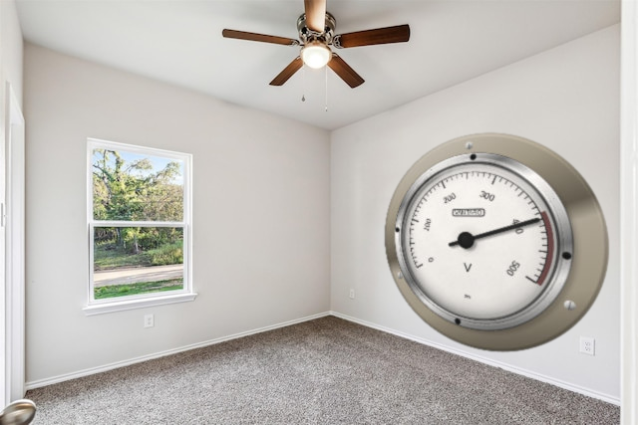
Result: 400V
